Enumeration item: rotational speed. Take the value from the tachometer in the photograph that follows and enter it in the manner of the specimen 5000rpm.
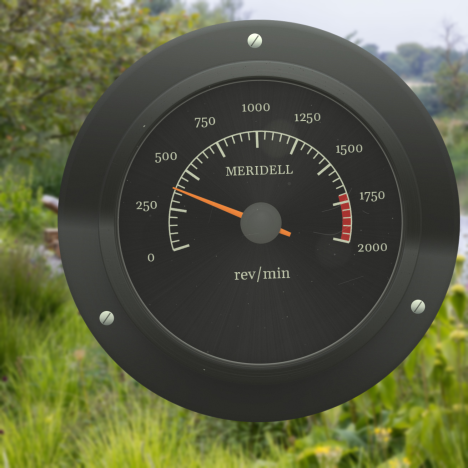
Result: 375rpm
